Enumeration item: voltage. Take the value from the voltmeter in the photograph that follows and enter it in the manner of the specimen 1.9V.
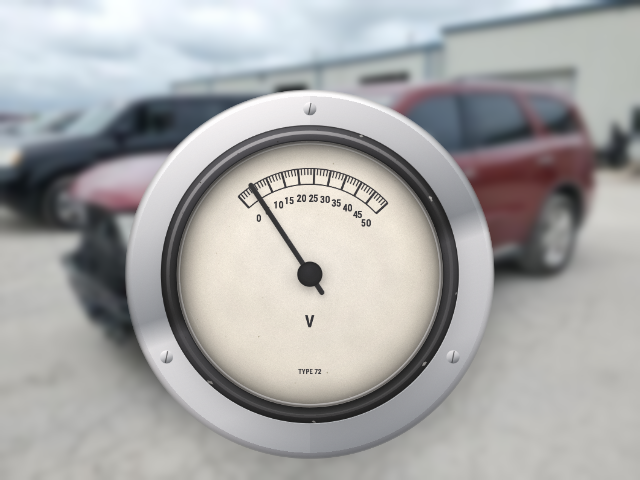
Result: 5V
